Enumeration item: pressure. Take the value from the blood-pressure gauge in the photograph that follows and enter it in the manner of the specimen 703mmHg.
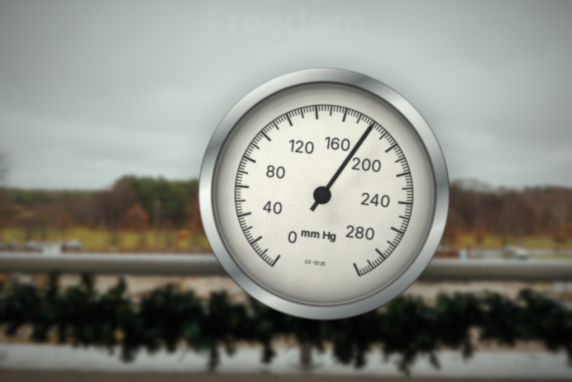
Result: 180mmHg
